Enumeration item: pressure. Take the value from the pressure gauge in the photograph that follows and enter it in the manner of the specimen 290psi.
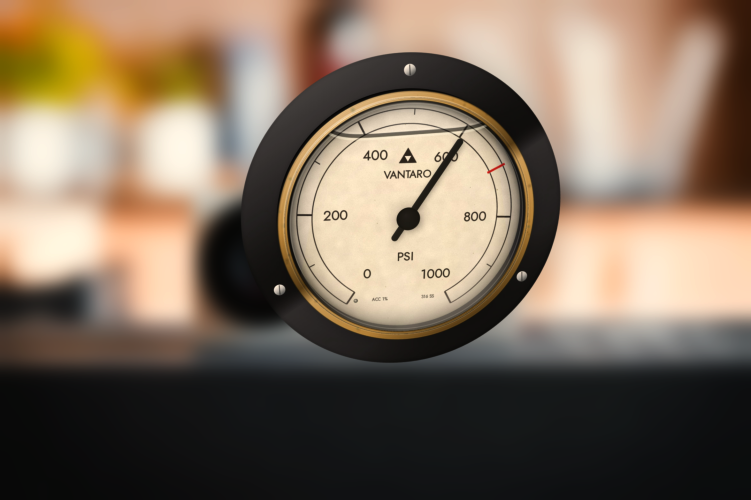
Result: 600psi
